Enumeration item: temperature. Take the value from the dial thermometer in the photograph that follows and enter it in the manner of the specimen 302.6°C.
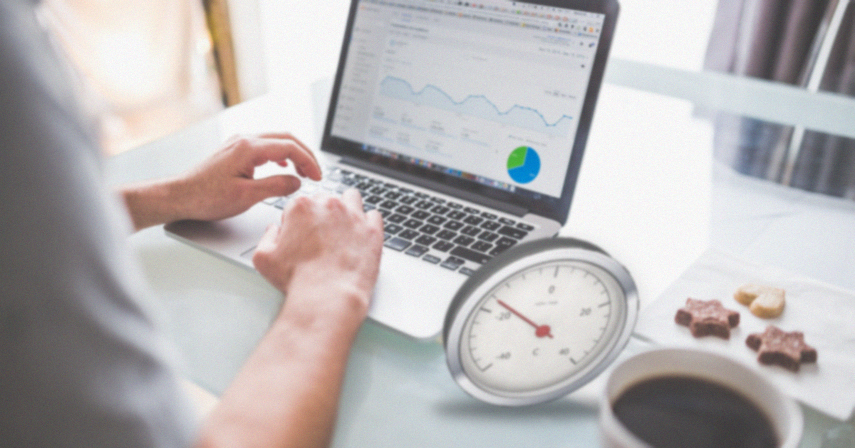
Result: -16°C
